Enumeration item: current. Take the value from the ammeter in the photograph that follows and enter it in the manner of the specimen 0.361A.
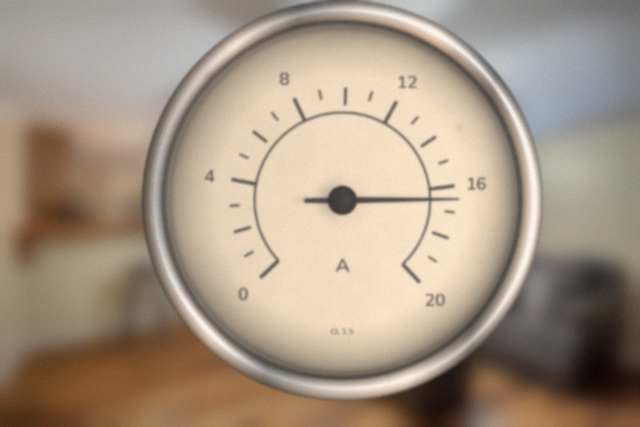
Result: 16.5A
